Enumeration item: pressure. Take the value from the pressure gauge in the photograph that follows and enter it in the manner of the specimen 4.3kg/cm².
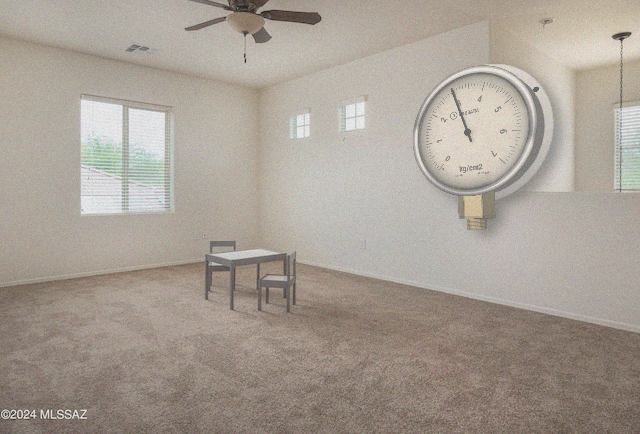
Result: 3kg/cm²
